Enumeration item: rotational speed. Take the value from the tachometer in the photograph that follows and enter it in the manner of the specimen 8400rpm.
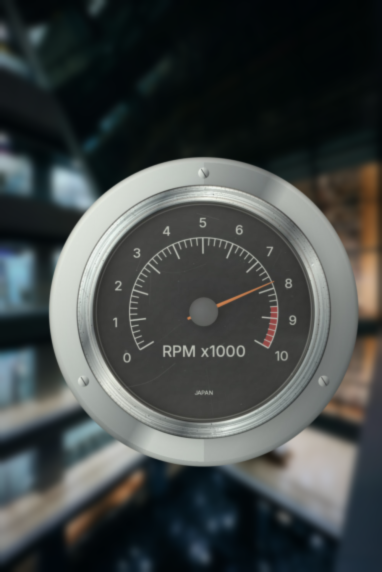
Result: 7800rpm
